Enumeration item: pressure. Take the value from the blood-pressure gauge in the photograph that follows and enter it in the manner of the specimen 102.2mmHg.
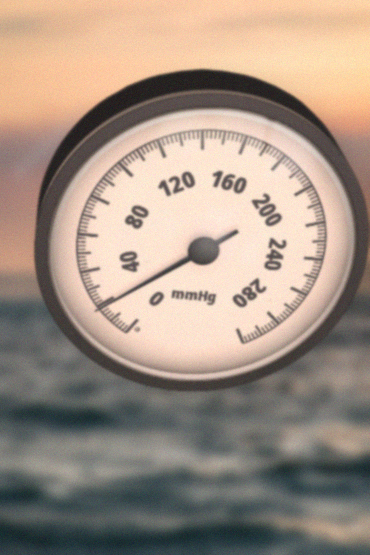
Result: 20mmHg
